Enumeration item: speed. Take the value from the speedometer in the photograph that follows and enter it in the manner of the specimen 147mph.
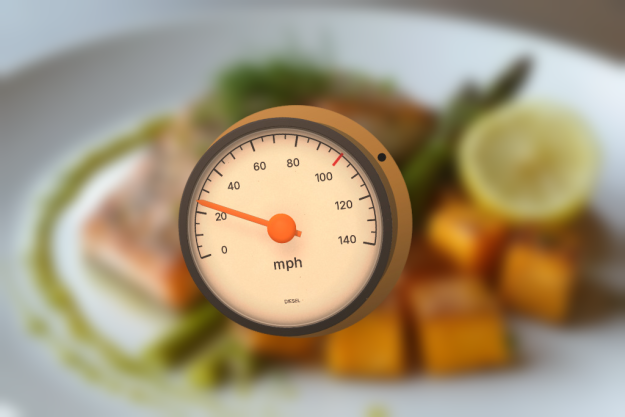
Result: 25mph
